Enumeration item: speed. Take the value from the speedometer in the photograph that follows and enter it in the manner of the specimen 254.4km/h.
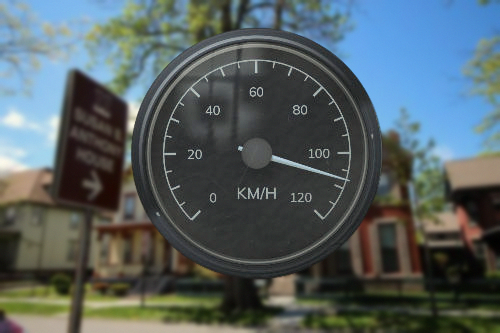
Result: 107.5km/h
